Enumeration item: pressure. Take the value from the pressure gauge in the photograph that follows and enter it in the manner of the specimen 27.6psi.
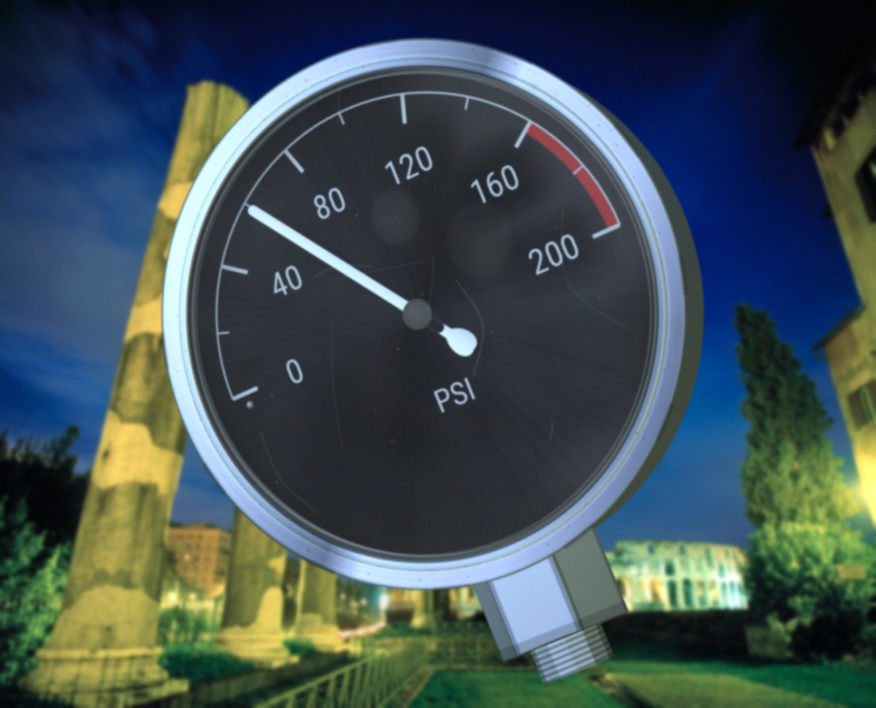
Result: 60psi
